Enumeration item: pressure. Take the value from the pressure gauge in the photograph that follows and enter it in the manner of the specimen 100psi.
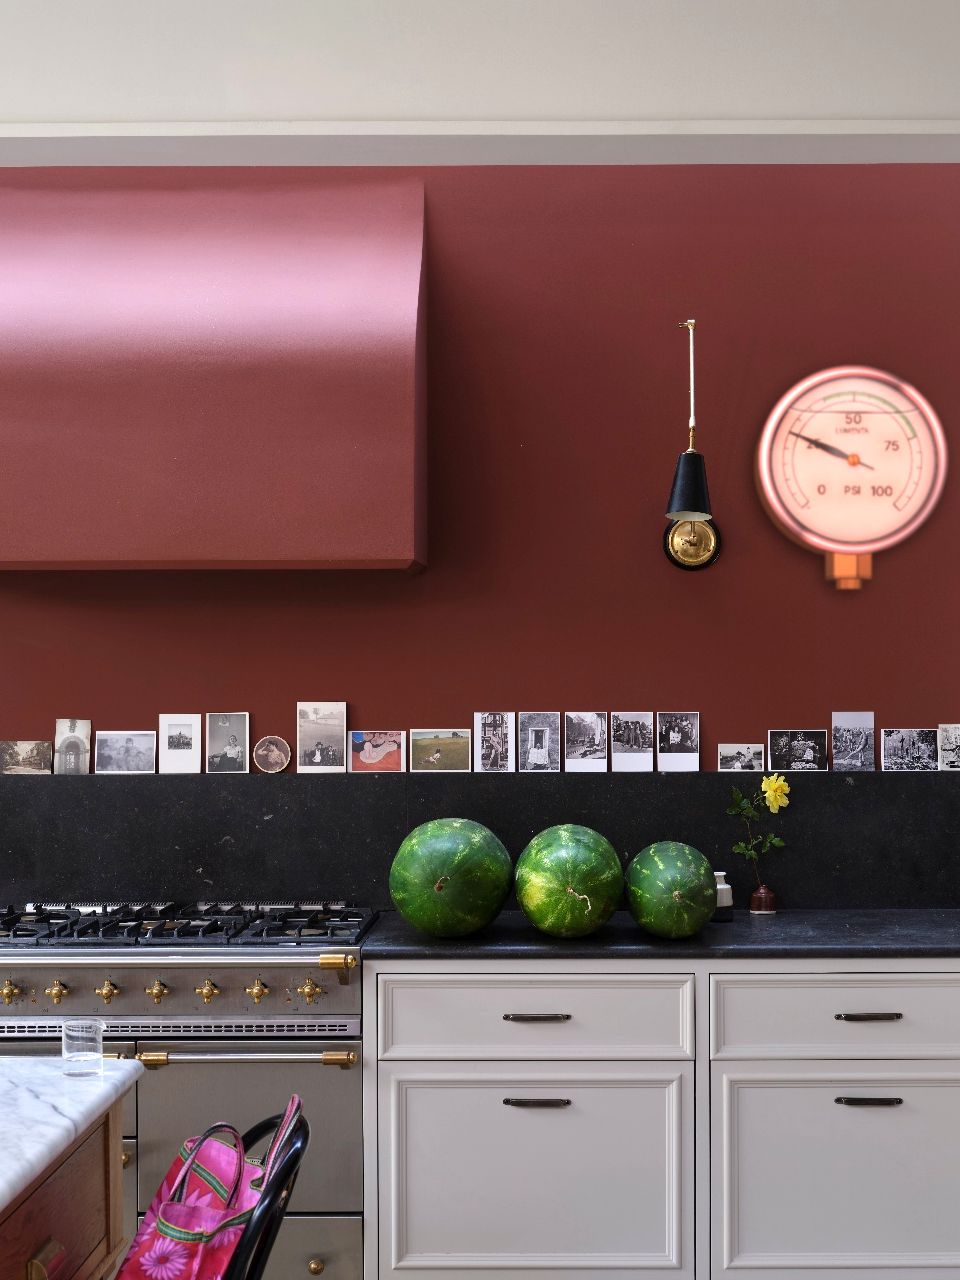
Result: 25psi
